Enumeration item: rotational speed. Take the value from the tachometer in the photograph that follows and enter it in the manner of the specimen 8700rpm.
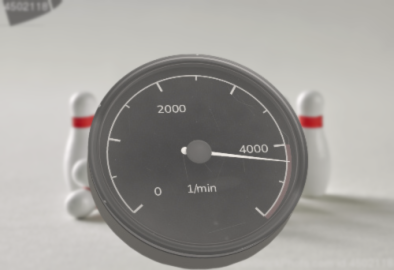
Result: 4250rpm
